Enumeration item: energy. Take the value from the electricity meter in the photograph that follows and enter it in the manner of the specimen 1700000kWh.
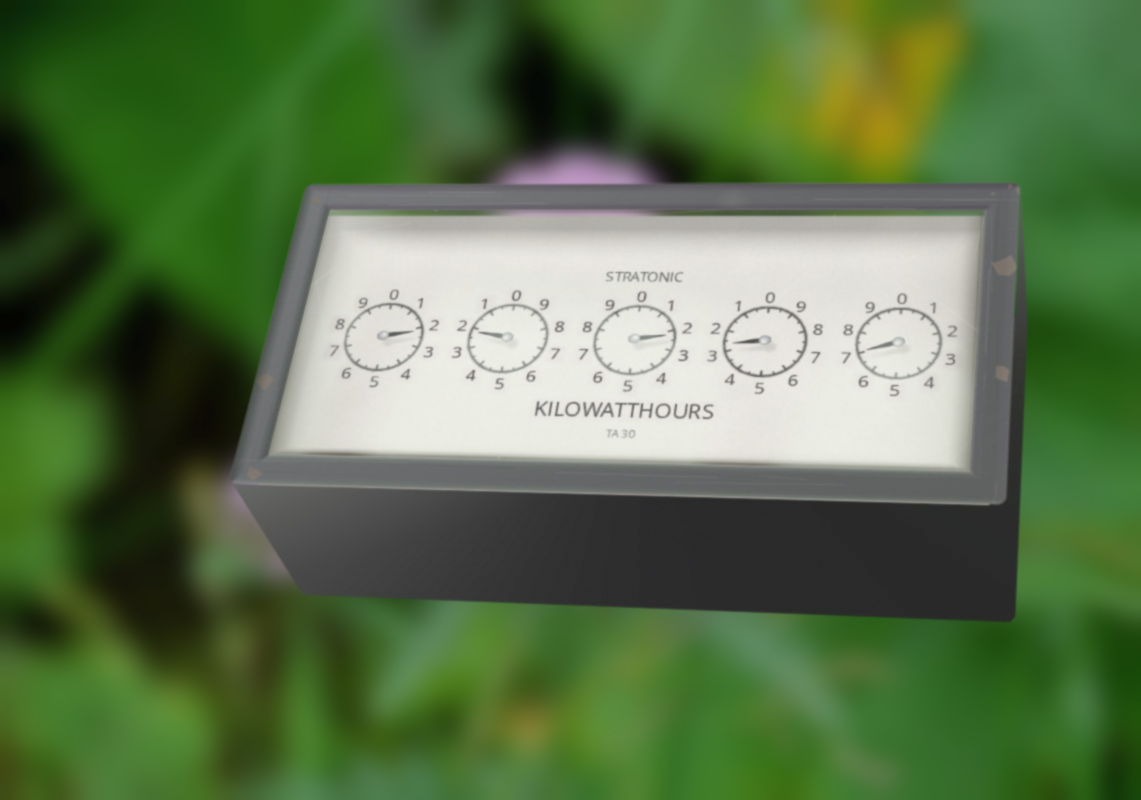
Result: 22227kWh
